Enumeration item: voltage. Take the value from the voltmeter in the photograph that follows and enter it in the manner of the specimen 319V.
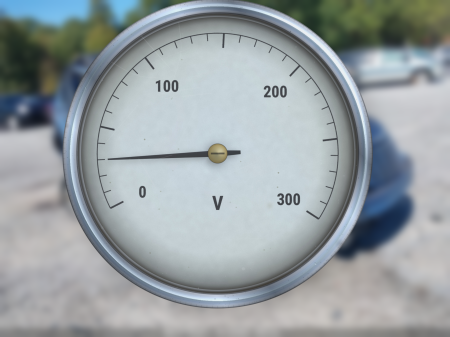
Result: 30V
